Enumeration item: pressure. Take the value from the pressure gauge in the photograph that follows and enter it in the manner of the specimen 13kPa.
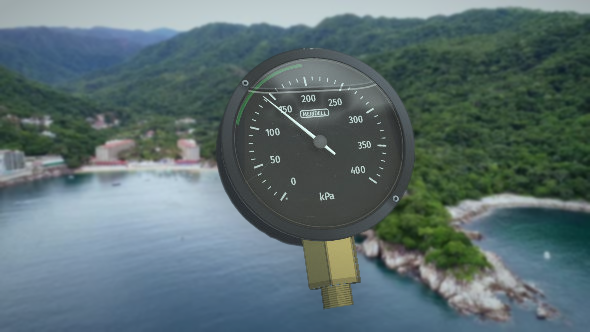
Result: 140kPa
